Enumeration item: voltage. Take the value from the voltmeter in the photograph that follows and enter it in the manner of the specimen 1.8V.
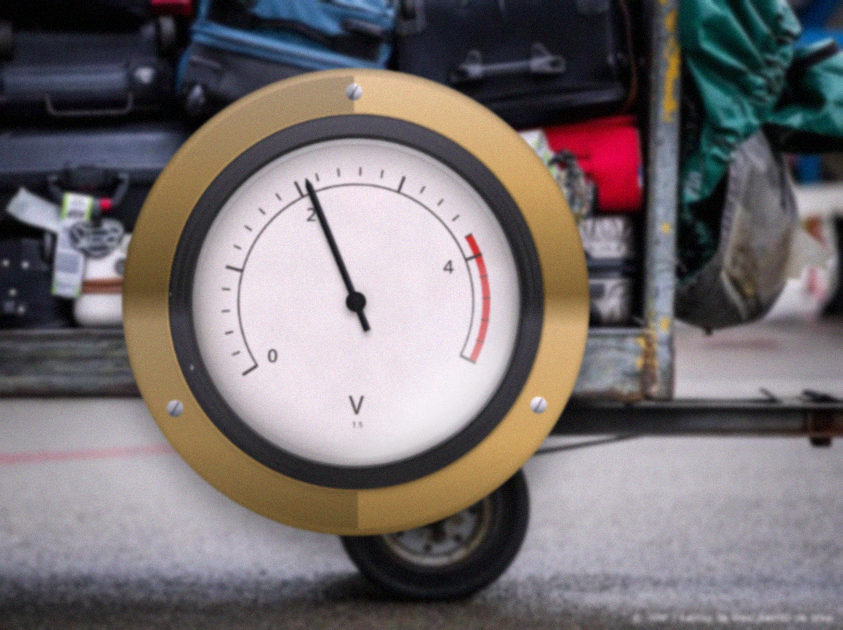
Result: 2.1V
